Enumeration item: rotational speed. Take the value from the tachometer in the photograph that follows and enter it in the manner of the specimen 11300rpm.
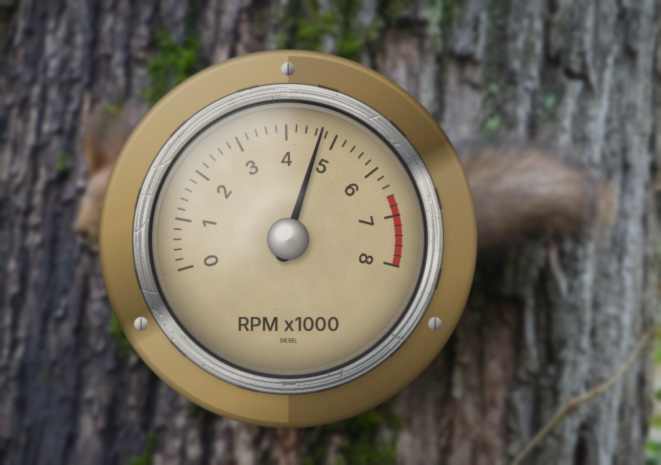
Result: 4700rpm
